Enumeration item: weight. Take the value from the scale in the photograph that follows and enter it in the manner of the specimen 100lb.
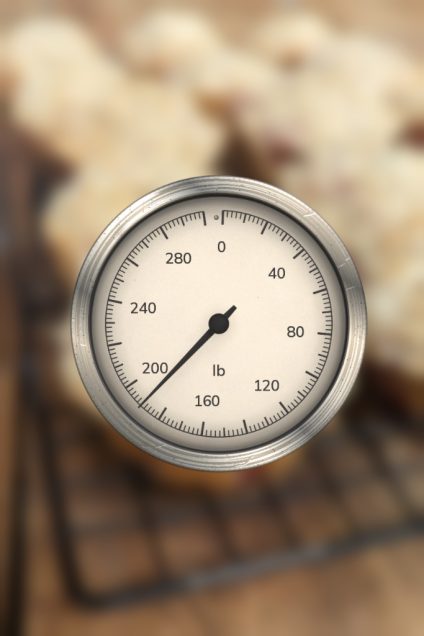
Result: 190lb
